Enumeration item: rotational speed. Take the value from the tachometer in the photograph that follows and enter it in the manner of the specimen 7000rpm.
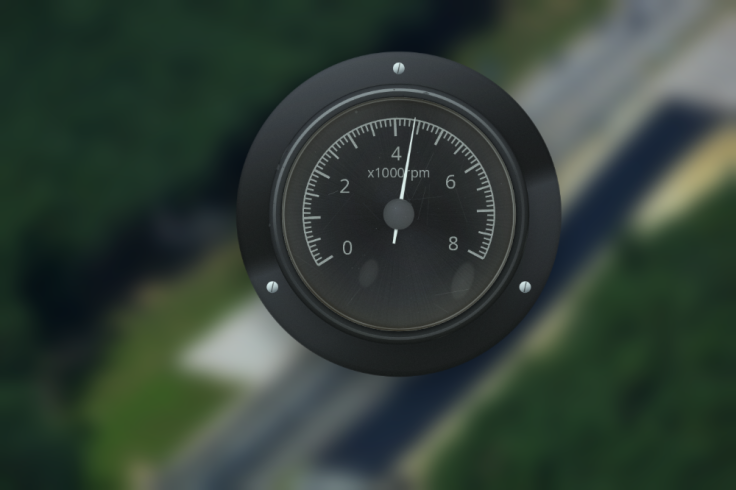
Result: 4400rpm
